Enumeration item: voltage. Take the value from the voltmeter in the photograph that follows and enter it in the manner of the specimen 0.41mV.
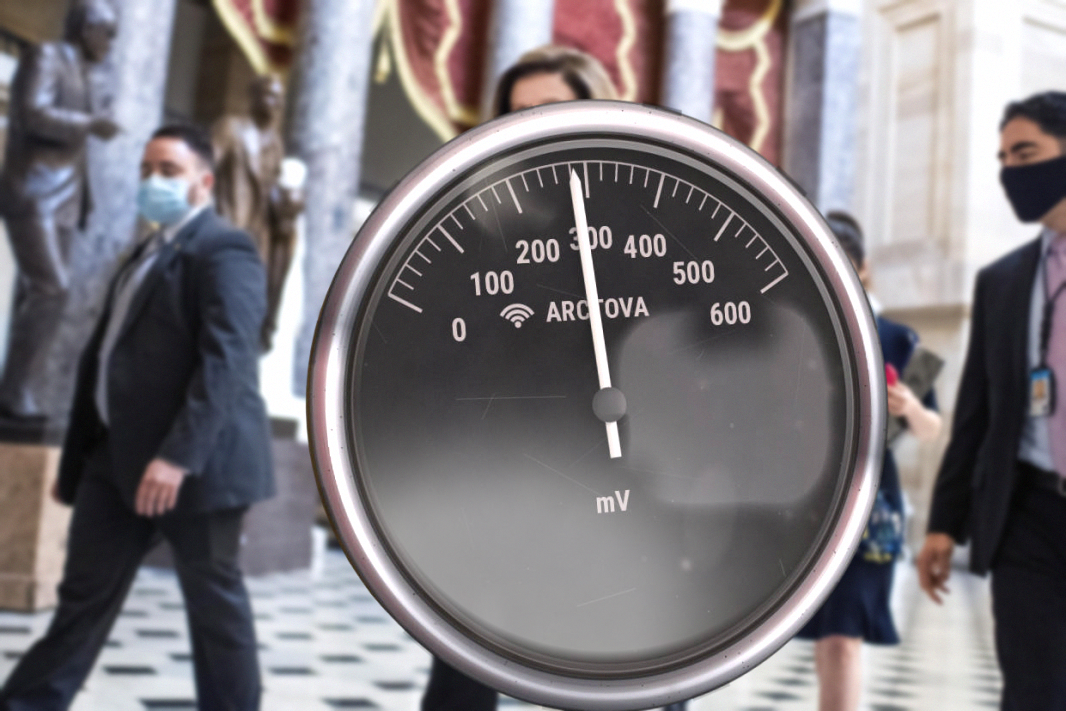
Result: 280mV
